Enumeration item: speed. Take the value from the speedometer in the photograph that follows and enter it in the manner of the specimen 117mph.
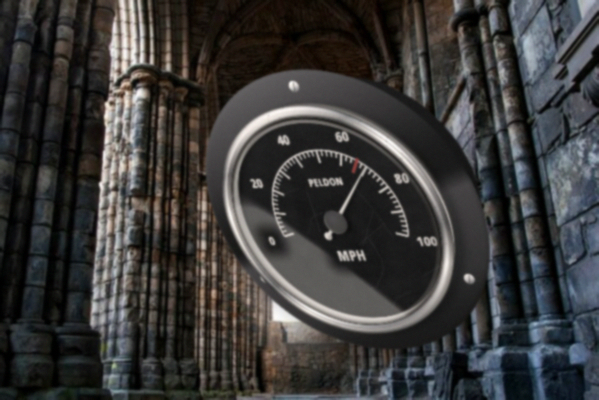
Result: 70mph
